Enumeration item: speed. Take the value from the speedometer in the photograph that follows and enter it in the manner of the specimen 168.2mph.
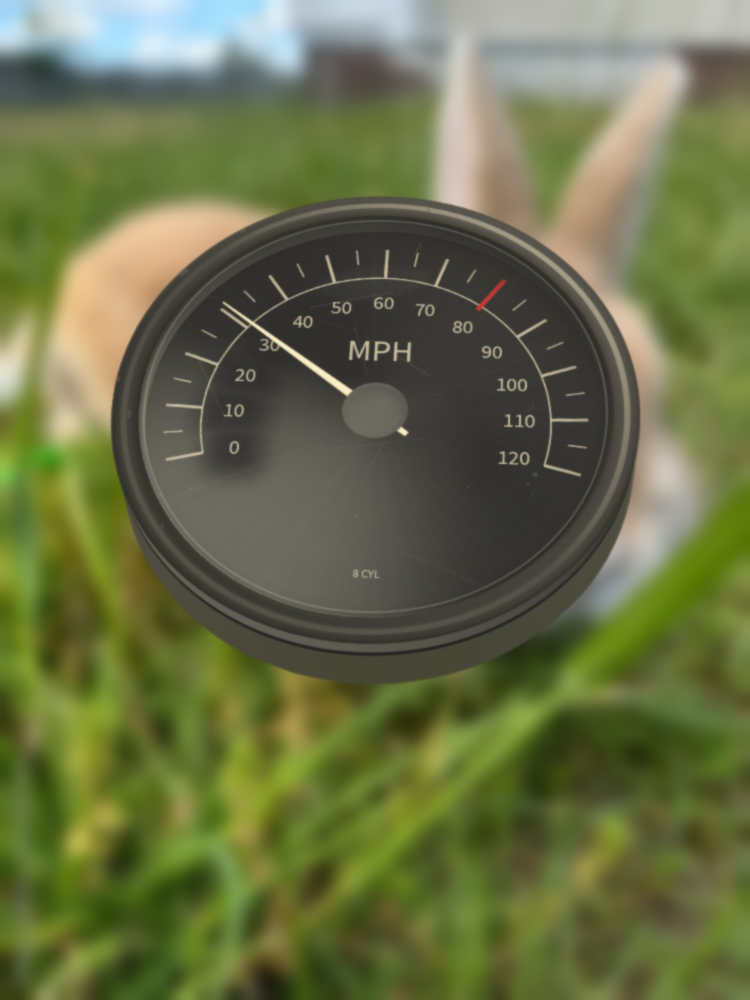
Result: 30mph
